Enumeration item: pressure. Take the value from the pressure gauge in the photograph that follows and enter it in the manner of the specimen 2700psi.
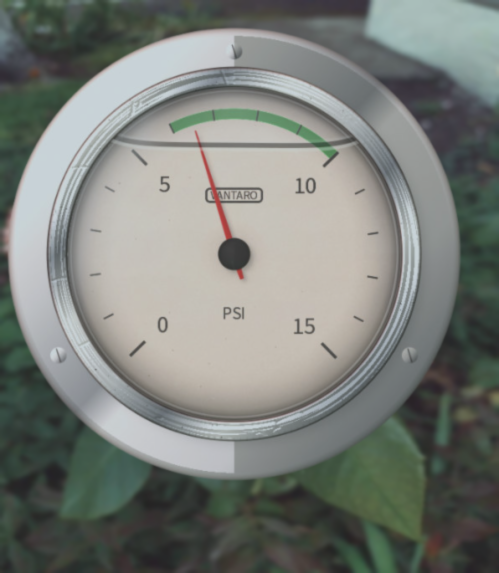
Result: 6.5psi
